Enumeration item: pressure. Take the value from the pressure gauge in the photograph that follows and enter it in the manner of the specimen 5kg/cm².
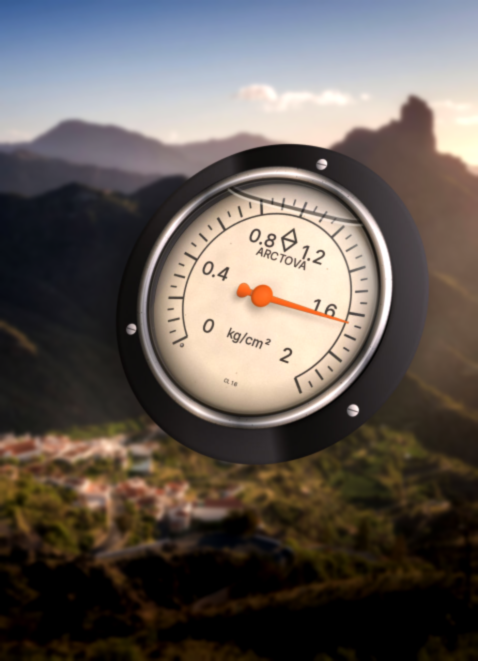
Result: 1.65kg/cm²
